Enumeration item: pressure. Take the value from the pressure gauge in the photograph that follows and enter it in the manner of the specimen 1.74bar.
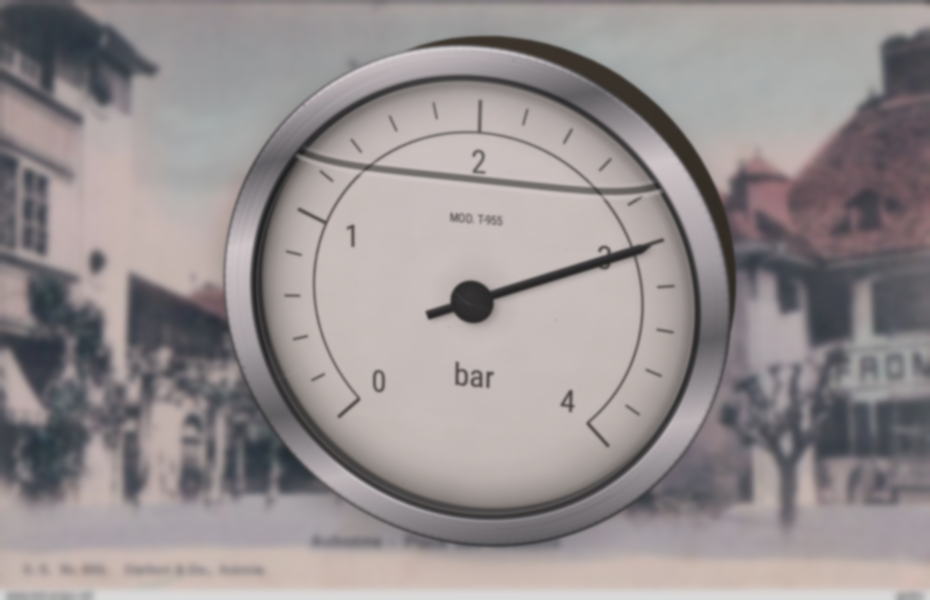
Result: 3bar
